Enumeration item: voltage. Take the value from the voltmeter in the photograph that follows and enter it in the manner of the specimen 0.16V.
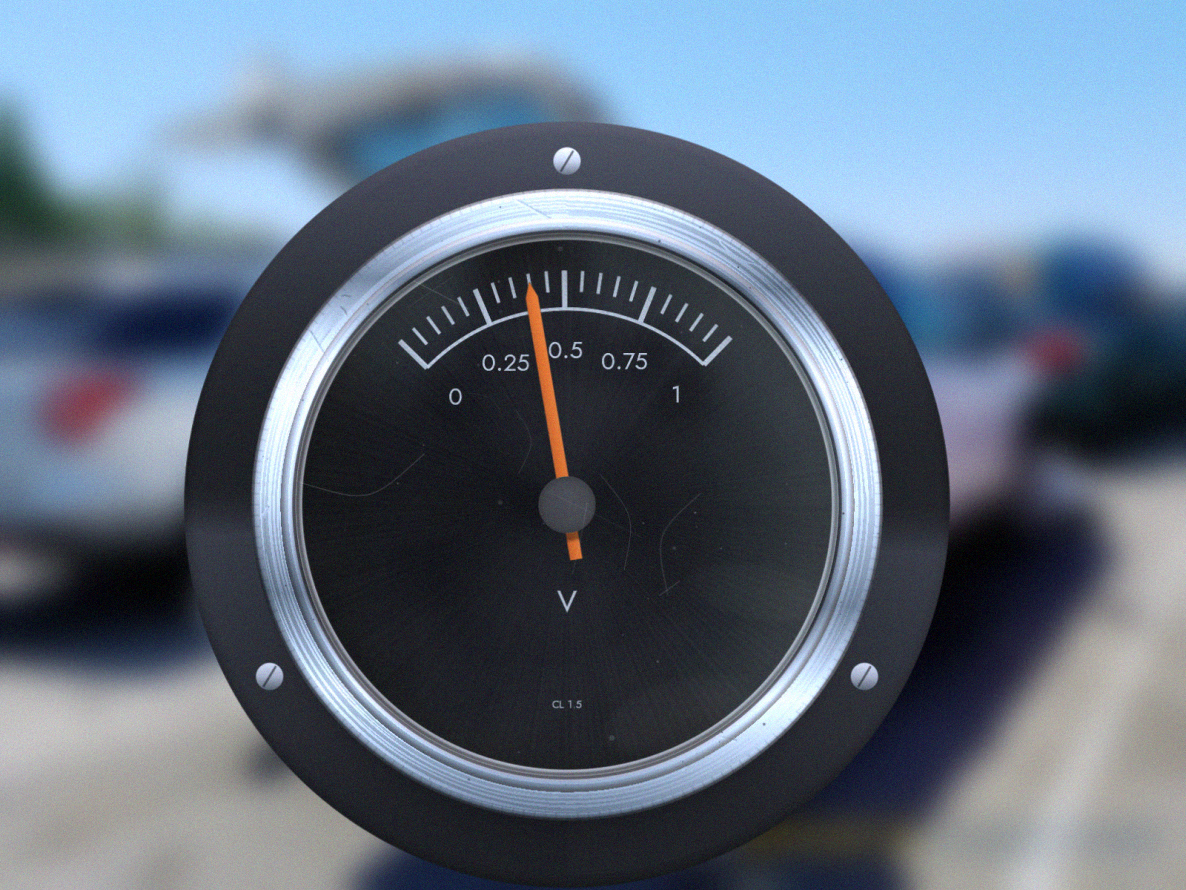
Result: 0.4V
